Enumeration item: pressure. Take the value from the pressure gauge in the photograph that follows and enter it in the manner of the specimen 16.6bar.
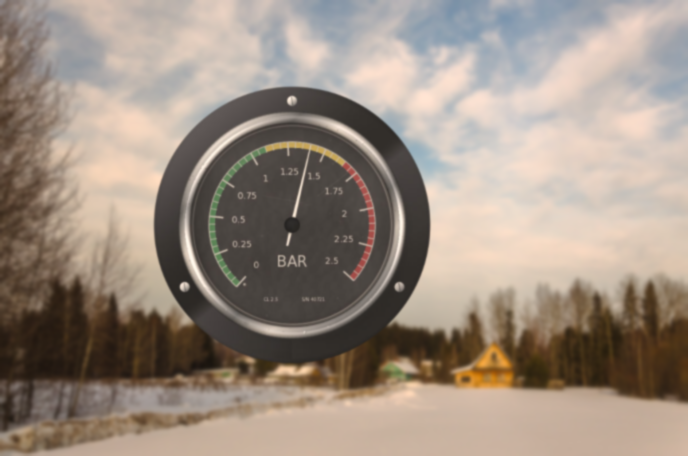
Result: 1.4bar
